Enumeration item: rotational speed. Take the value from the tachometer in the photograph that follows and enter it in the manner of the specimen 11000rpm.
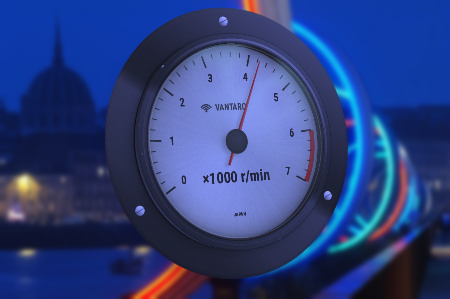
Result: 4200rpm
